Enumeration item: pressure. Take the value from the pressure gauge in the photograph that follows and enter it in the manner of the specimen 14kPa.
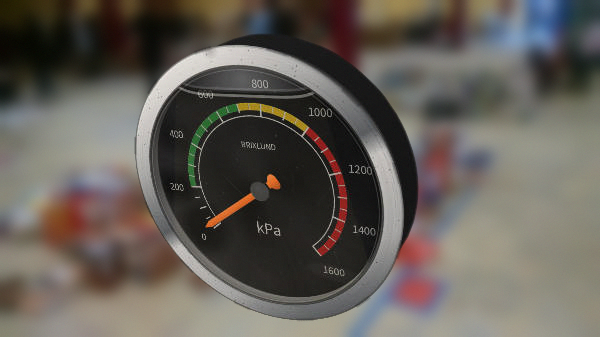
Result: 25kPa
